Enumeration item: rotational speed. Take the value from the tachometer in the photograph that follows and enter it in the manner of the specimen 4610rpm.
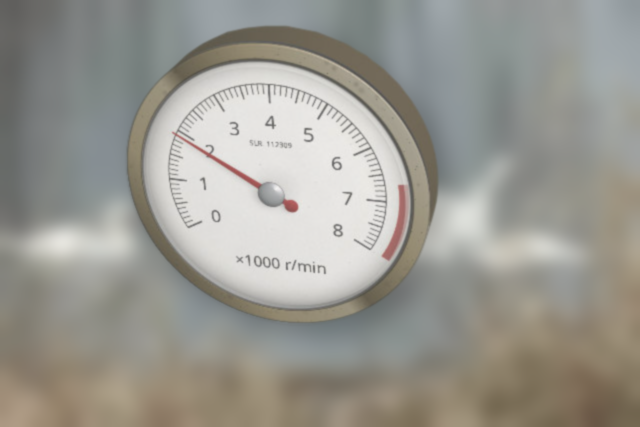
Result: 2000rpm
